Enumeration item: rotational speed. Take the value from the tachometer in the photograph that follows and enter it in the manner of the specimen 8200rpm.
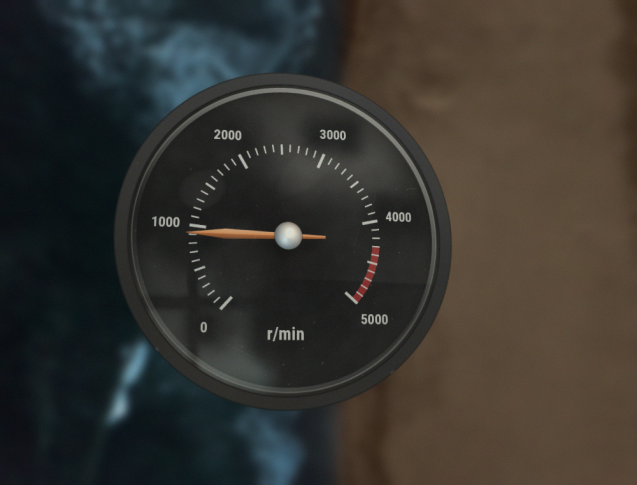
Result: 900rpm
